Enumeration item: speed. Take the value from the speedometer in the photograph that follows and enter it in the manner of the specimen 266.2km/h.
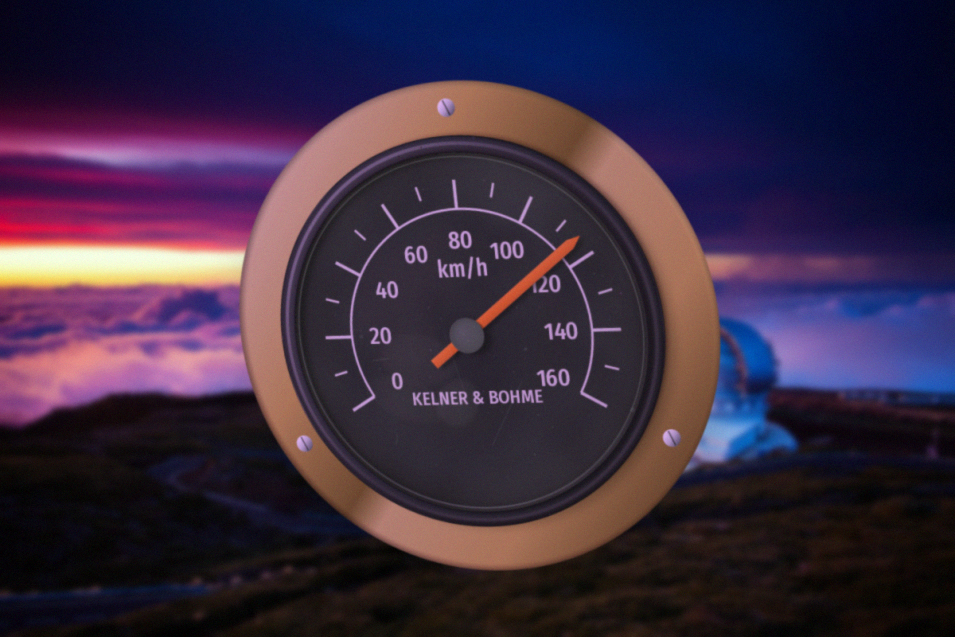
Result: 115km/h
